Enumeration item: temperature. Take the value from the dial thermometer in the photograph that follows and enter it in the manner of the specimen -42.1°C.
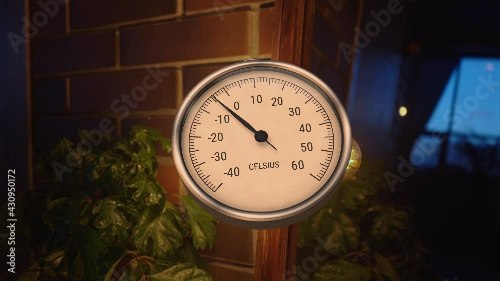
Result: -5°C
